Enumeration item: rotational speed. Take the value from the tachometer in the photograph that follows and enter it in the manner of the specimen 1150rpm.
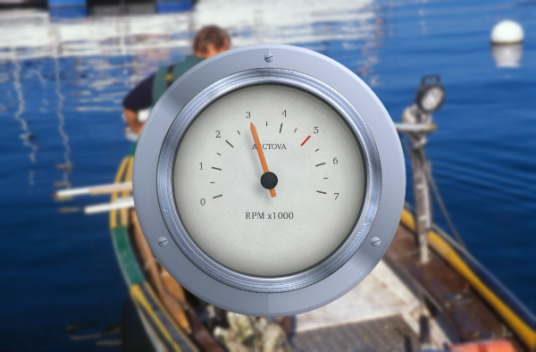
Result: 3000rpm
